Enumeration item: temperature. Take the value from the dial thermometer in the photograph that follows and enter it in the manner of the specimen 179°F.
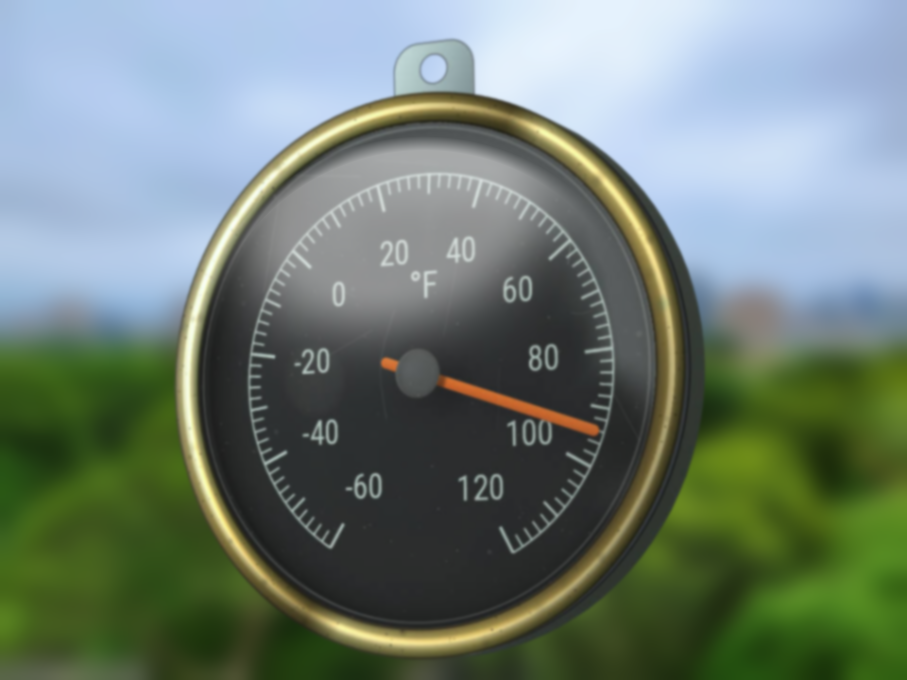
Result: 94°F
